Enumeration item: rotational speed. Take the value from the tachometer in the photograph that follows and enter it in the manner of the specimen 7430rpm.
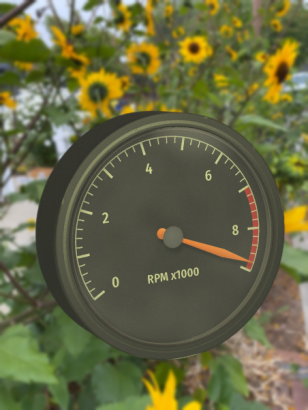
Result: 8800rpm
